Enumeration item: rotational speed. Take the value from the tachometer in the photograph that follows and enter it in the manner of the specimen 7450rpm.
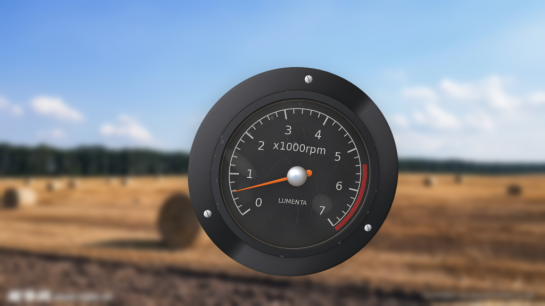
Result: 600rpm
